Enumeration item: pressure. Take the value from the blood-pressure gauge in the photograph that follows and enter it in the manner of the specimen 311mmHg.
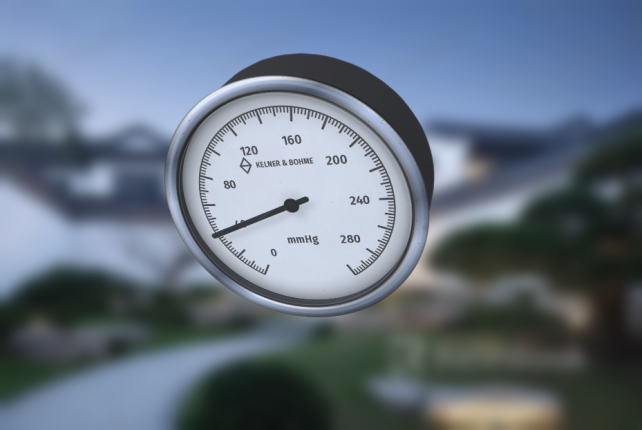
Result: 40mmHg
